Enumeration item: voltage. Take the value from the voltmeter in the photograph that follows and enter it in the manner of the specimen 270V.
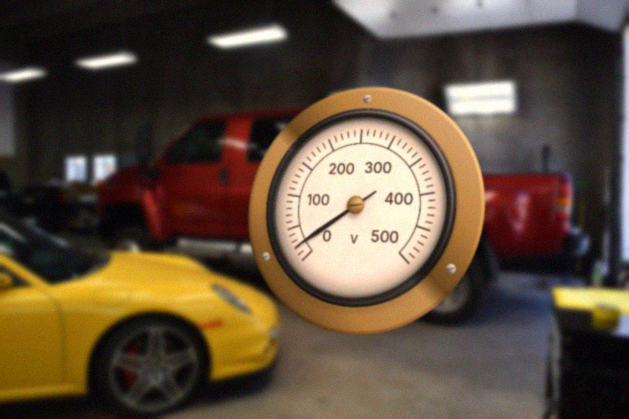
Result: 20V
